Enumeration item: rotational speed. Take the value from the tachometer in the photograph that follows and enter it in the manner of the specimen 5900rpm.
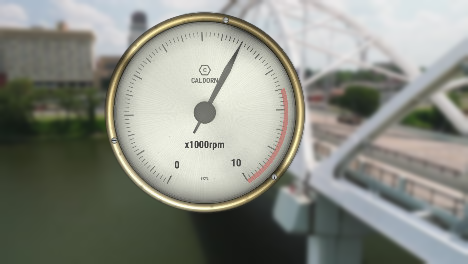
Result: 6000rpm
